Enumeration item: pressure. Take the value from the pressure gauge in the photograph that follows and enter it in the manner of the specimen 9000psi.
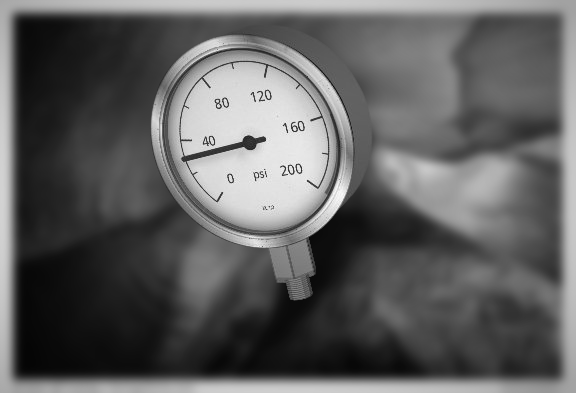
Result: 30psi
